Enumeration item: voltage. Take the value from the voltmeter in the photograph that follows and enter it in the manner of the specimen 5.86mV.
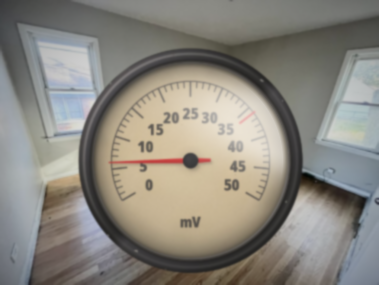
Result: 6mV
